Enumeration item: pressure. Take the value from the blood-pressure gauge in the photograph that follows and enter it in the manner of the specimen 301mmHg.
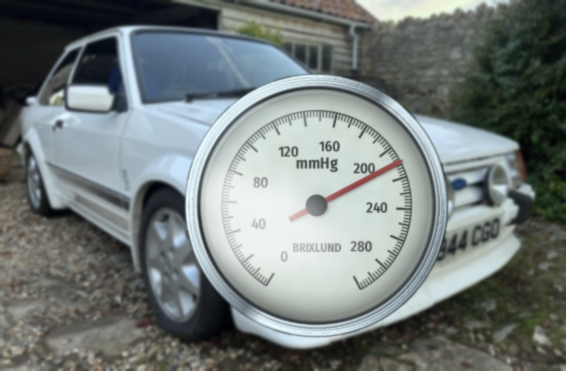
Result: 210mmHg
